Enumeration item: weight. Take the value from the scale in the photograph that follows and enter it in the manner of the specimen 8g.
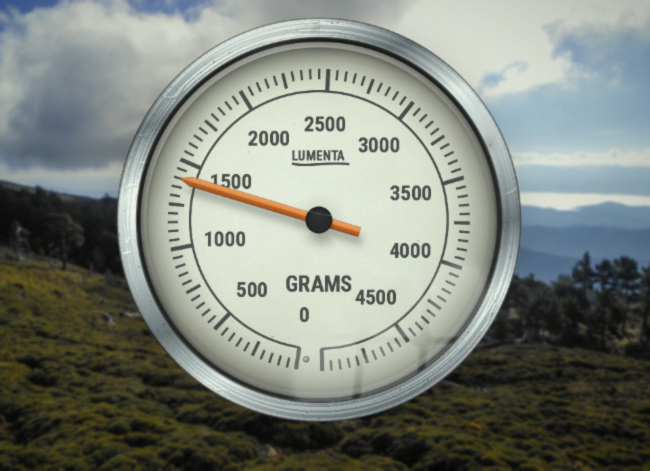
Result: 1400g
